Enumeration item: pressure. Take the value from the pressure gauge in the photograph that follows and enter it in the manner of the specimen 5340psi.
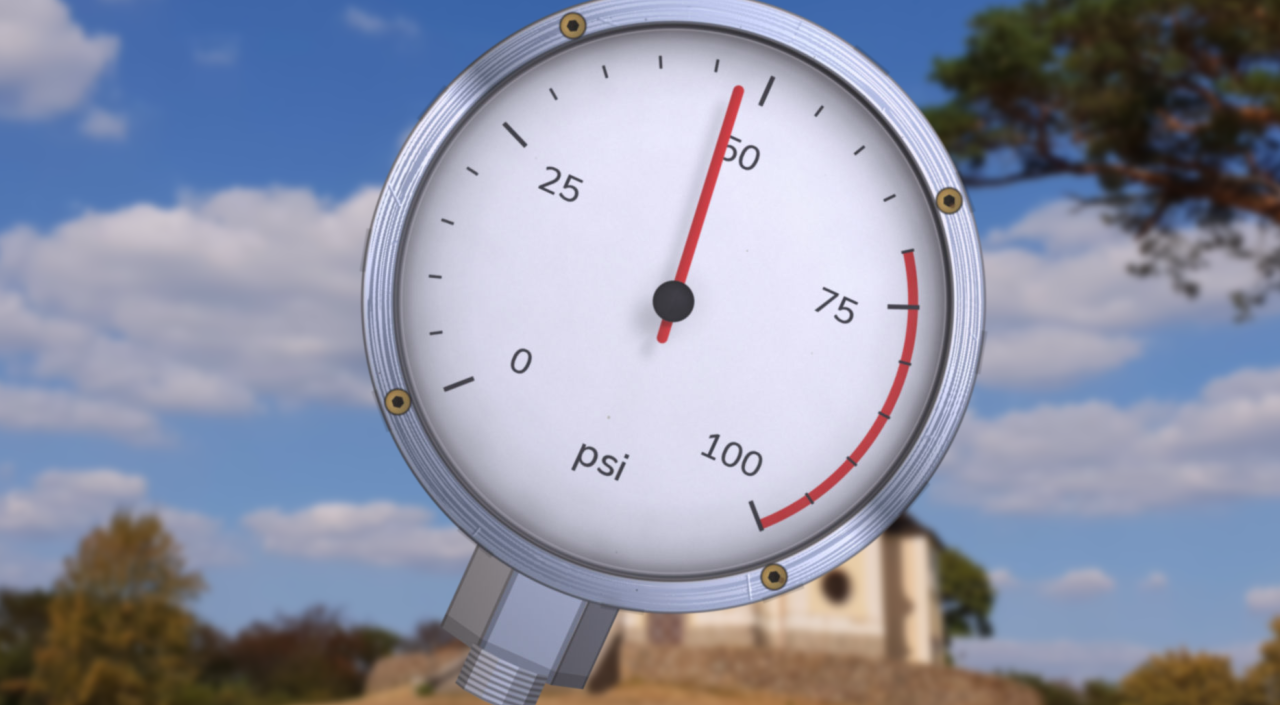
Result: 47.5psi
